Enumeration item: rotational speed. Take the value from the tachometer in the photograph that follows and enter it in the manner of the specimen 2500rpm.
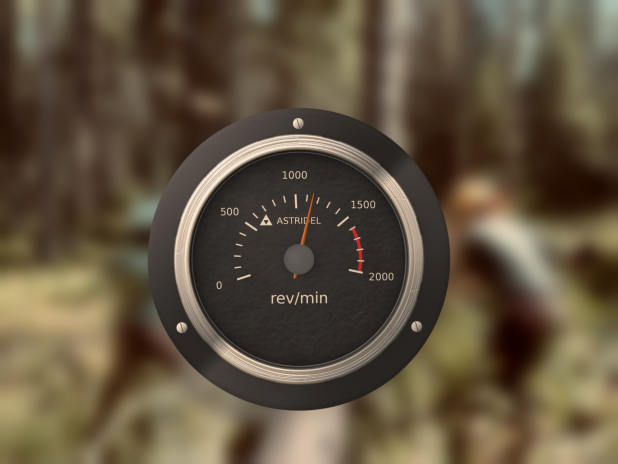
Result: 1150rpm
